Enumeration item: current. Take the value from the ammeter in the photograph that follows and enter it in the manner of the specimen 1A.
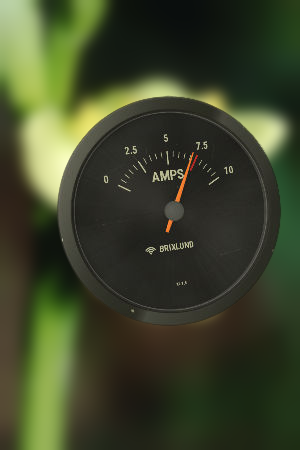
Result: 7A
